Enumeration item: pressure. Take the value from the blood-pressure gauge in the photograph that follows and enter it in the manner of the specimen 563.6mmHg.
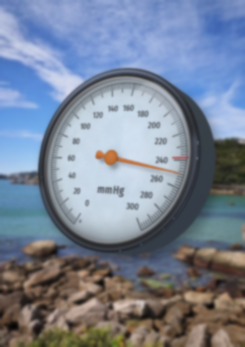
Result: 250mmHg
